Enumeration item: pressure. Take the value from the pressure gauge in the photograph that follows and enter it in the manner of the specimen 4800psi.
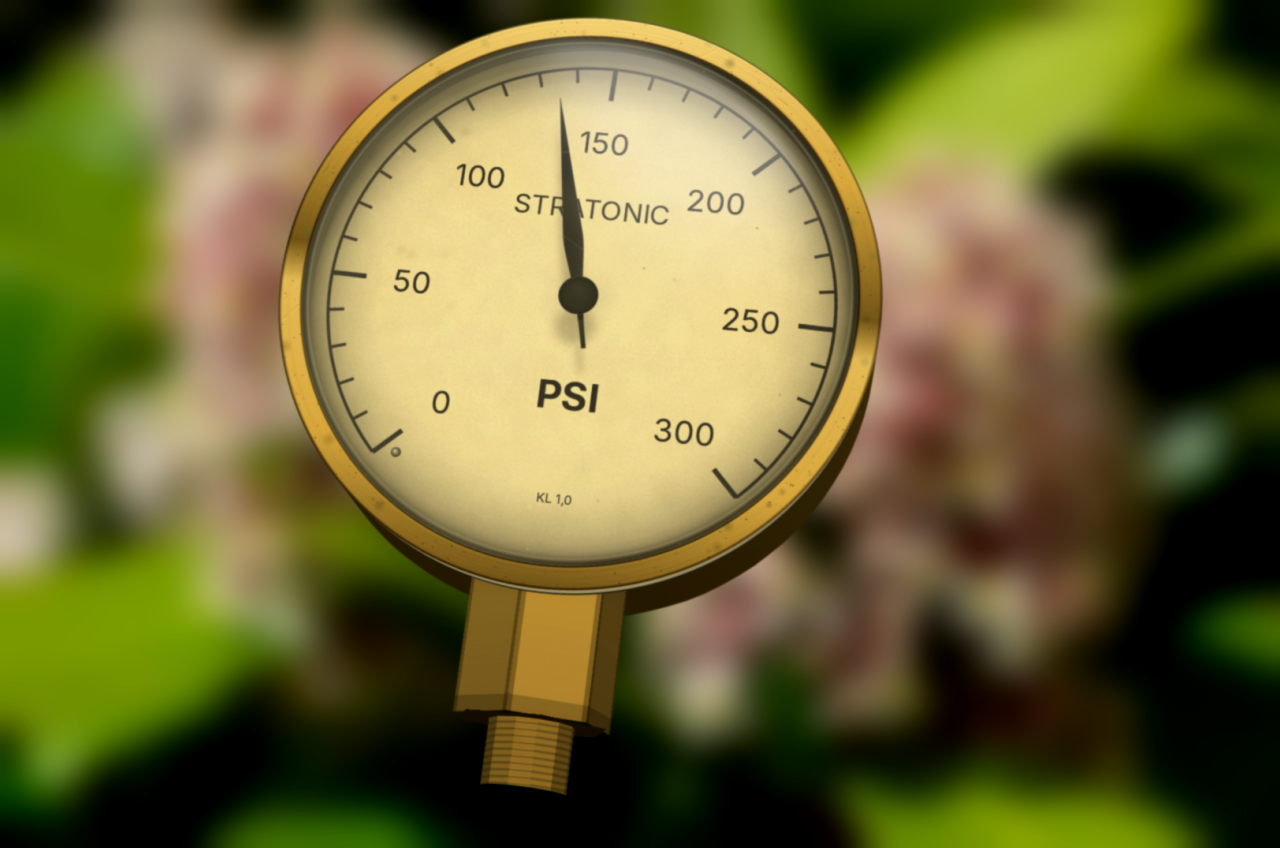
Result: 135psi
